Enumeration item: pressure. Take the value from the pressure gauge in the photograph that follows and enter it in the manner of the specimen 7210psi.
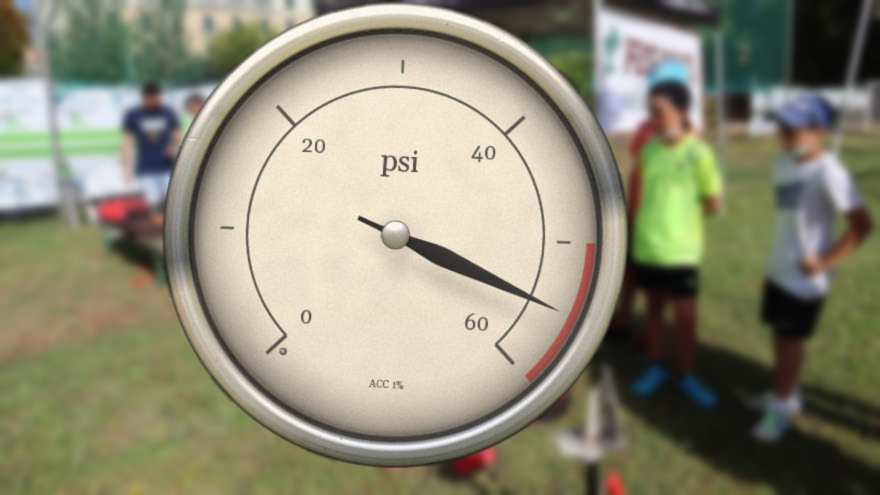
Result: 55psi
